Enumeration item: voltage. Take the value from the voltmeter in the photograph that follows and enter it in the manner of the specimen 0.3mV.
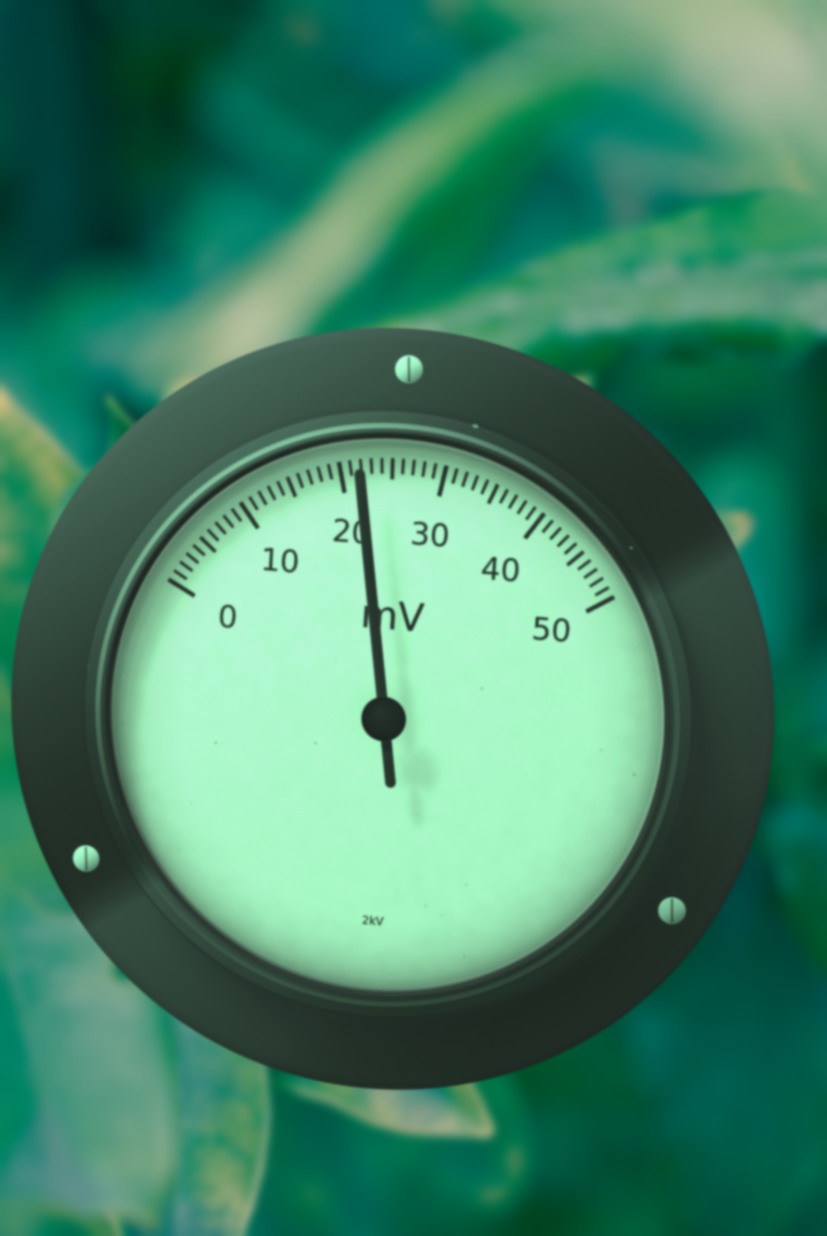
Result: 22mV
